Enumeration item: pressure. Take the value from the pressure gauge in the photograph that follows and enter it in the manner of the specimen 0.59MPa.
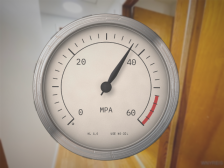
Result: 37MPa
